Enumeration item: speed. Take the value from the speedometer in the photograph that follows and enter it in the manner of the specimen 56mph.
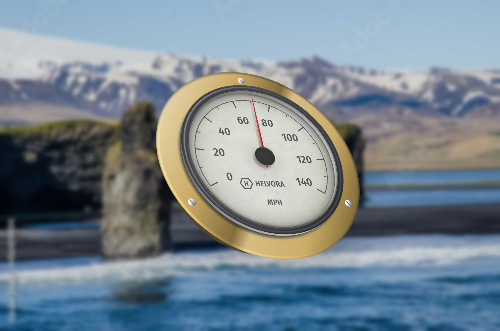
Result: 70mph
